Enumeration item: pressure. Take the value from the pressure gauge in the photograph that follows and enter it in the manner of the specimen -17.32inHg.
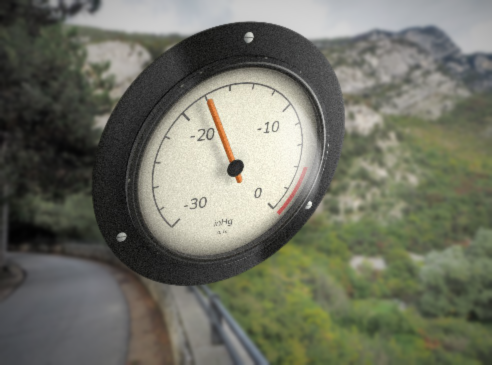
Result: -18inHg
